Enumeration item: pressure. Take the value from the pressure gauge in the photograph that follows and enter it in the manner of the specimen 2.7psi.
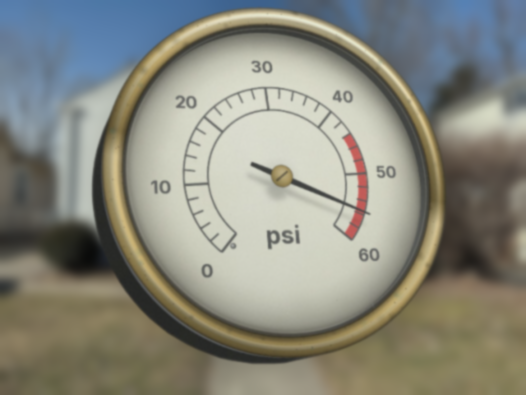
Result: 56psi
